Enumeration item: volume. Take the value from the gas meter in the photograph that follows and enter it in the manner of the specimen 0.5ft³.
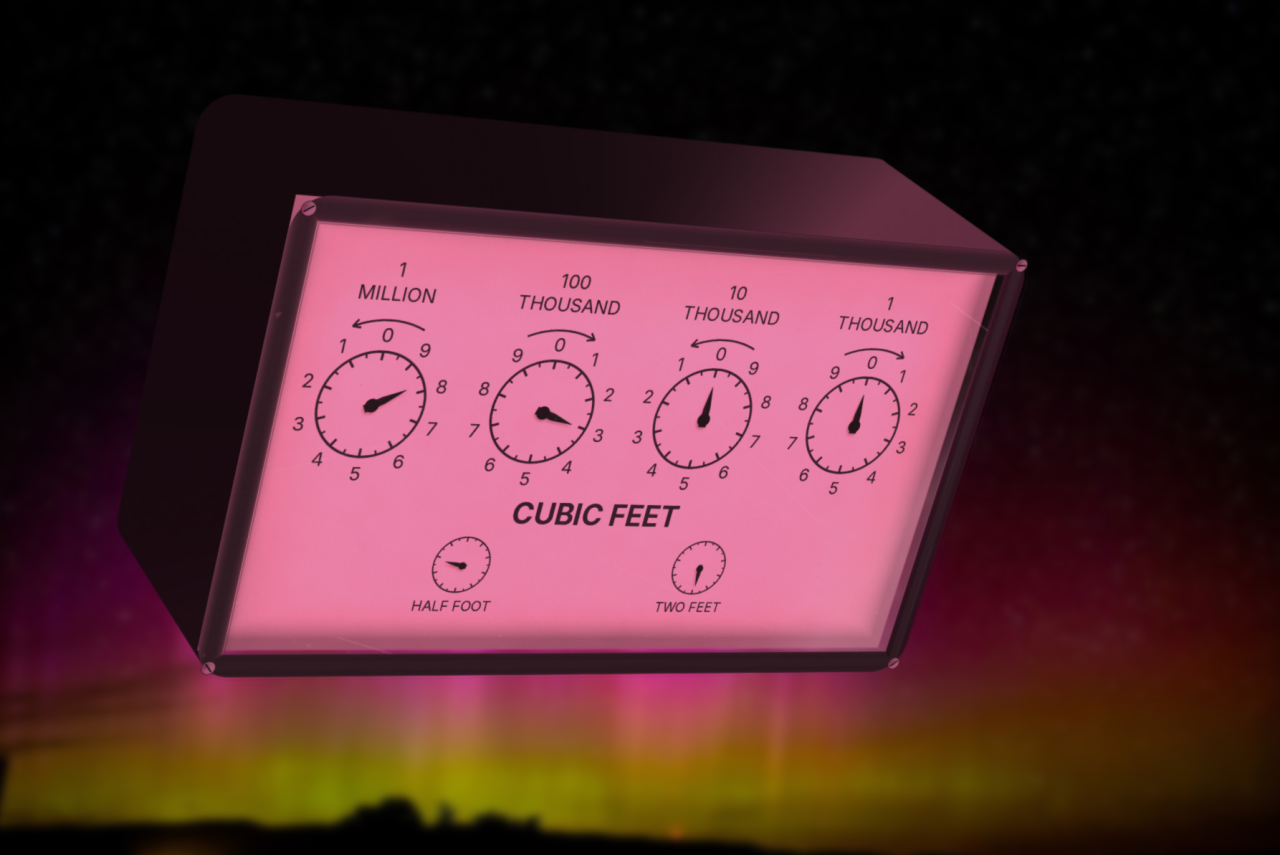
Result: 830000ft³
